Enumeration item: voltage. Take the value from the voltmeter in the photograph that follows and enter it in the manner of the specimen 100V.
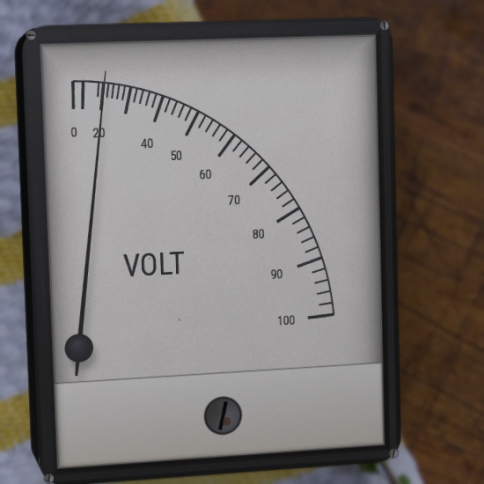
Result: 20V
